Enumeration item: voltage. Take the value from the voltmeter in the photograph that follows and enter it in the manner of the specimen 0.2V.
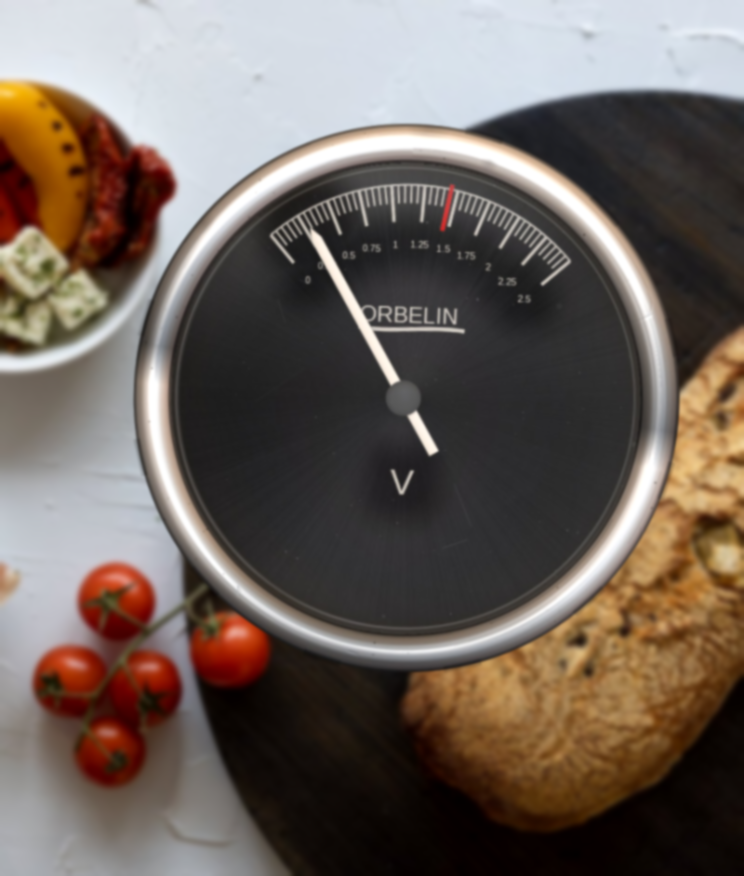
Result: 0.3V
